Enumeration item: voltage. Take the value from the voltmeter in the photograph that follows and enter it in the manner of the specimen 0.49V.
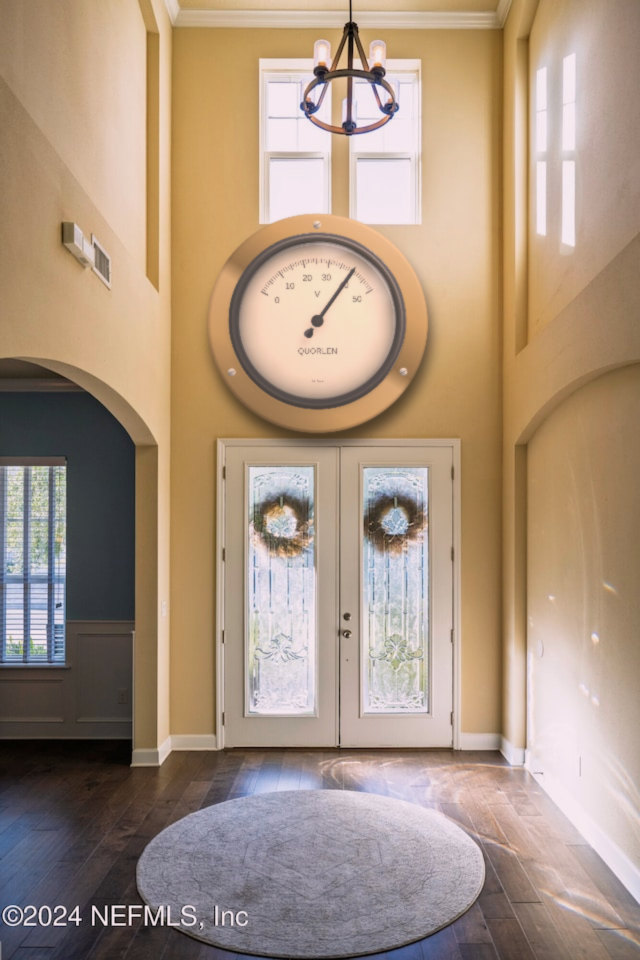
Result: 40V
